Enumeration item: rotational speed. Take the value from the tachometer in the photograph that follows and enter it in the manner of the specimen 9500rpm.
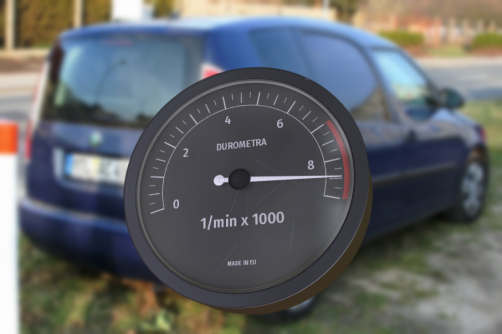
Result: 8500rpm
